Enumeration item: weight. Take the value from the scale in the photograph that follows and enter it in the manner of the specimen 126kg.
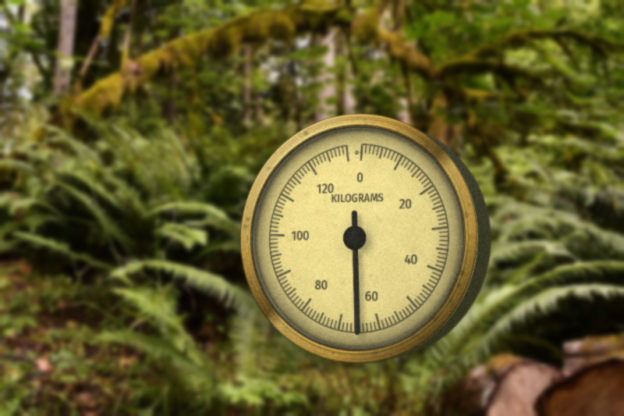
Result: 65kg
